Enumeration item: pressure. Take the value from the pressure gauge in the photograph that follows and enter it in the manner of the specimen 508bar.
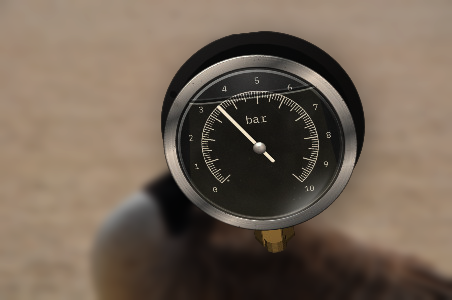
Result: 3.5bar
